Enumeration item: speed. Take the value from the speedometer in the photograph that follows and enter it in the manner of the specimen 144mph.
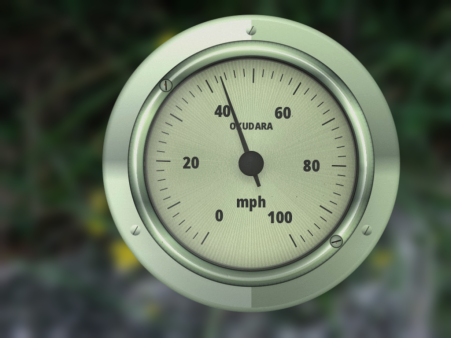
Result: 43mph
